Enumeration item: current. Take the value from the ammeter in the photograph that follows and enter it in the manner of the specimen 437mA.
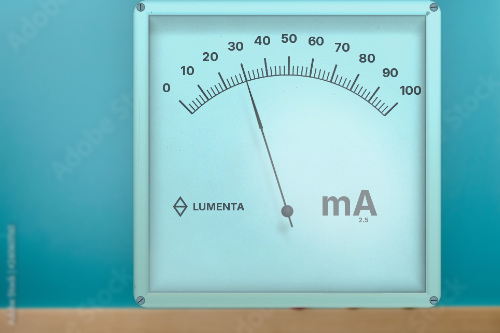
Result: 30mA
